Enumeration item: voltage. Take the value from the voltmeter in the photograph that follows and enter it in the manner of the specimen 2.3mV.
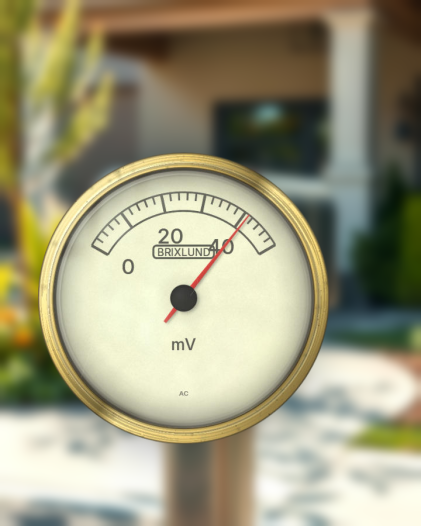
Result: 41mV
